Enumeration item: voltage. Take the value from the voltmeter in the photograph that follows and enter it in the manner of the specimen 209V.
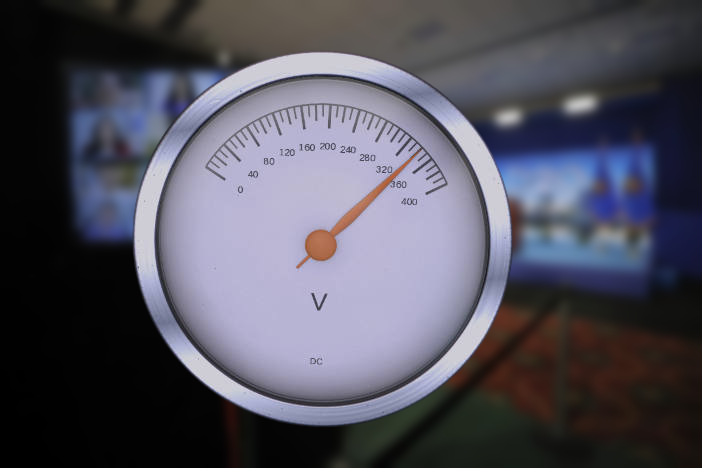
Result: 340V
